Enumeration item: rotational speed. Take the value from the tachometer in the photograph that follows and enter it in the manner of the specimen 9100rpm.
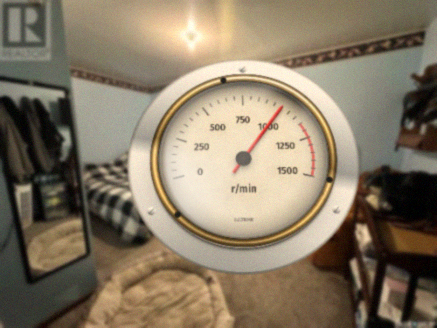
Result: 1000rpm
